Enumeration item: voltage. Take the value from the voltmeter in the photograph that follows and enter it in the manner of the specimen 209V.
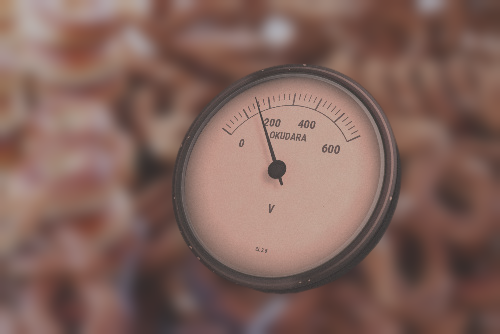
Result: 160V
